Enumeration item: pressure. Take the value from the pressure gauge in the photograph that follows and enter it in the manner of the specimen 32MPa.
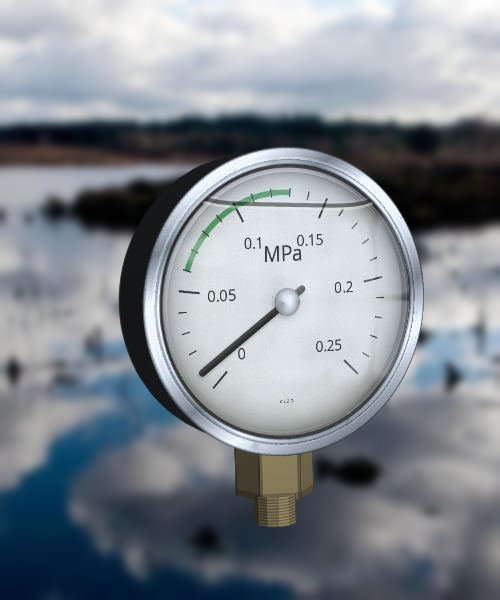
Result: 0.01MPa
